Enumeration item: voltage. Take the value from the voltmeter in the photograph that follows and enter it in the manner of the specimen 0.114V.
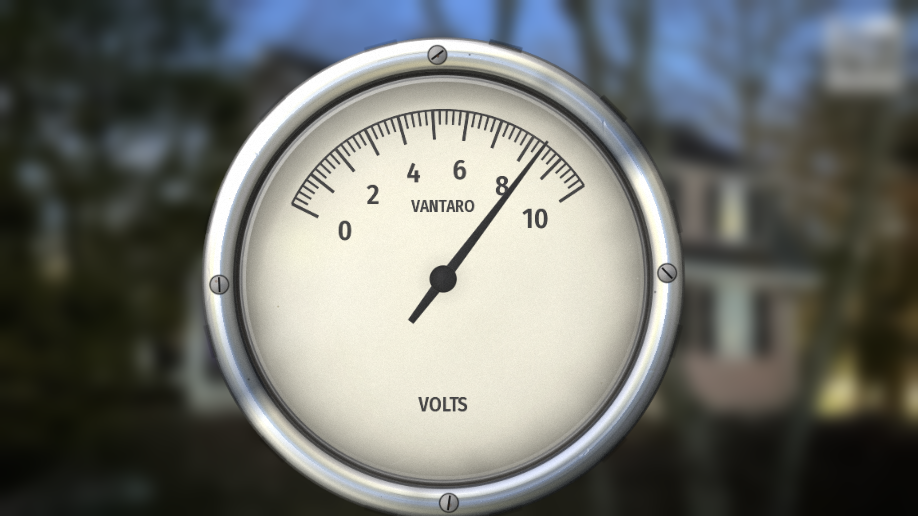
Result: 8.4V
